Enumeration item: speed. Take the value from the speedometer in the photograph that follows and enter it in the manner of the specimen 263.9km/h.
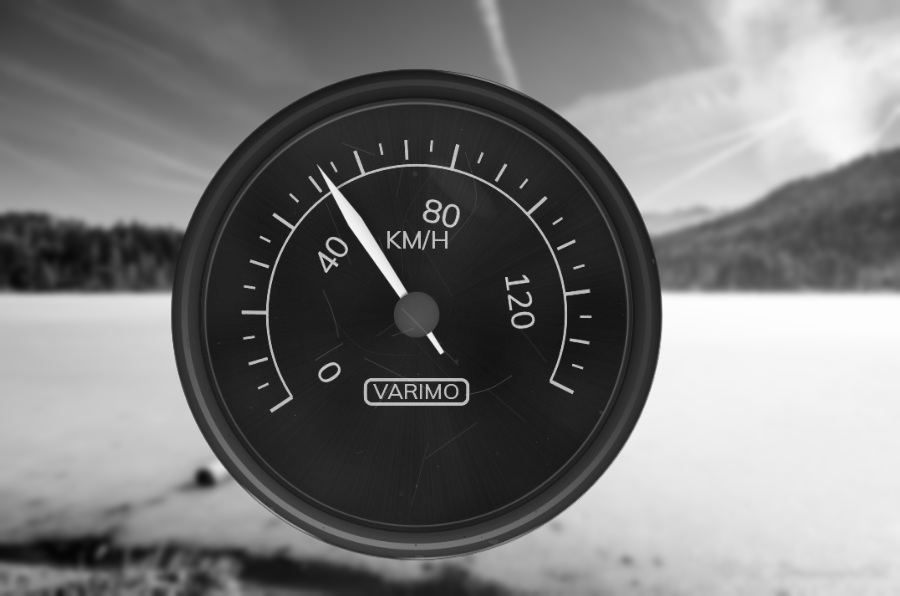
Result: 52.5km/h
